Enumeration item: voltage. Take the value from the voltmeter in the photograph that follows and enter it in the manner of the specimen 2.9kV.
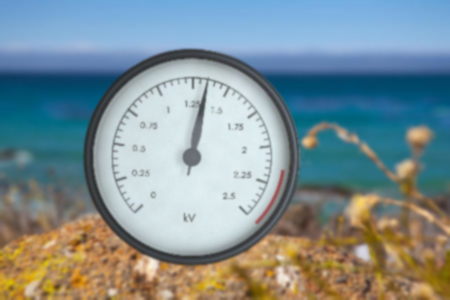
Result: 1.35kV
